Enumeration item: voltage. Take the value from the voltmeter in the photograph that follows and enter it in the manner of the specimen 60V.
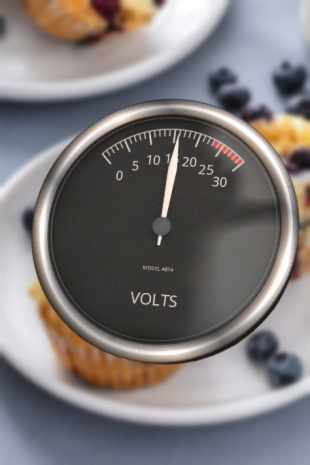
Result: 16V
